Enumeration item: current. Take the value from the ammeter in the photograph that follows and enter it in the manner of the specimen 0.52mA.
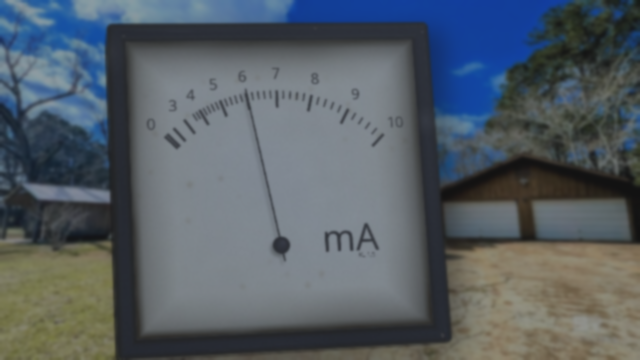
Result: 6mA
